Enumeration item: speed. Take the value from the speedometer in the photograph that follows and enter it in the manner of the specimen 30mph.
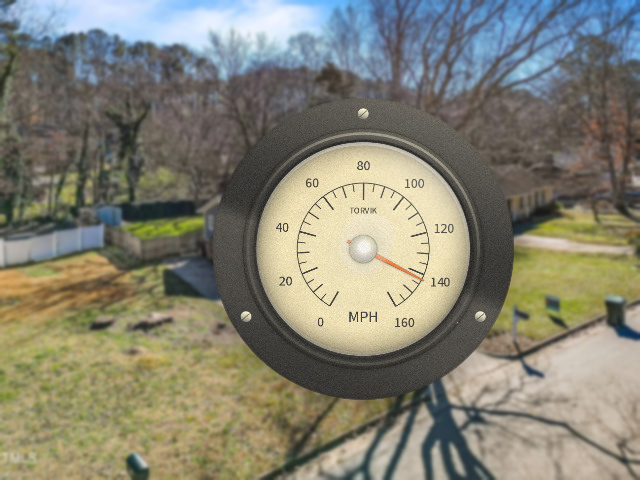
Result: 142.5mph
